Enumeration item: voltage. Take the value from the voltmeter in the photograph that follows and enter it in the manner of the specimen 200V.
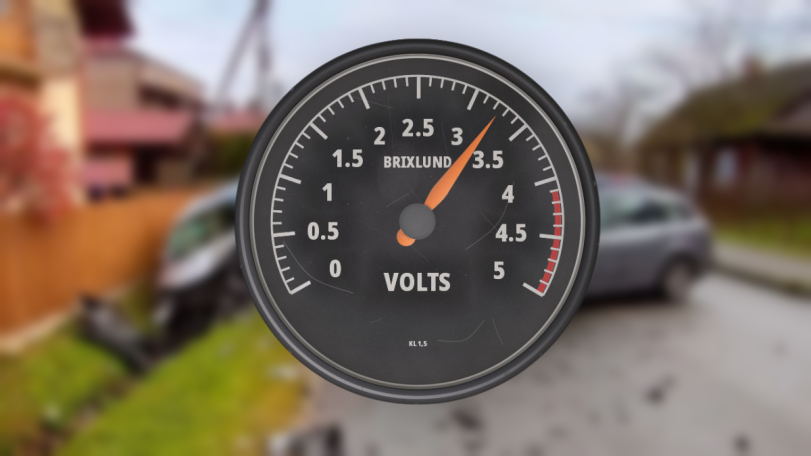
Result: 3.25V
